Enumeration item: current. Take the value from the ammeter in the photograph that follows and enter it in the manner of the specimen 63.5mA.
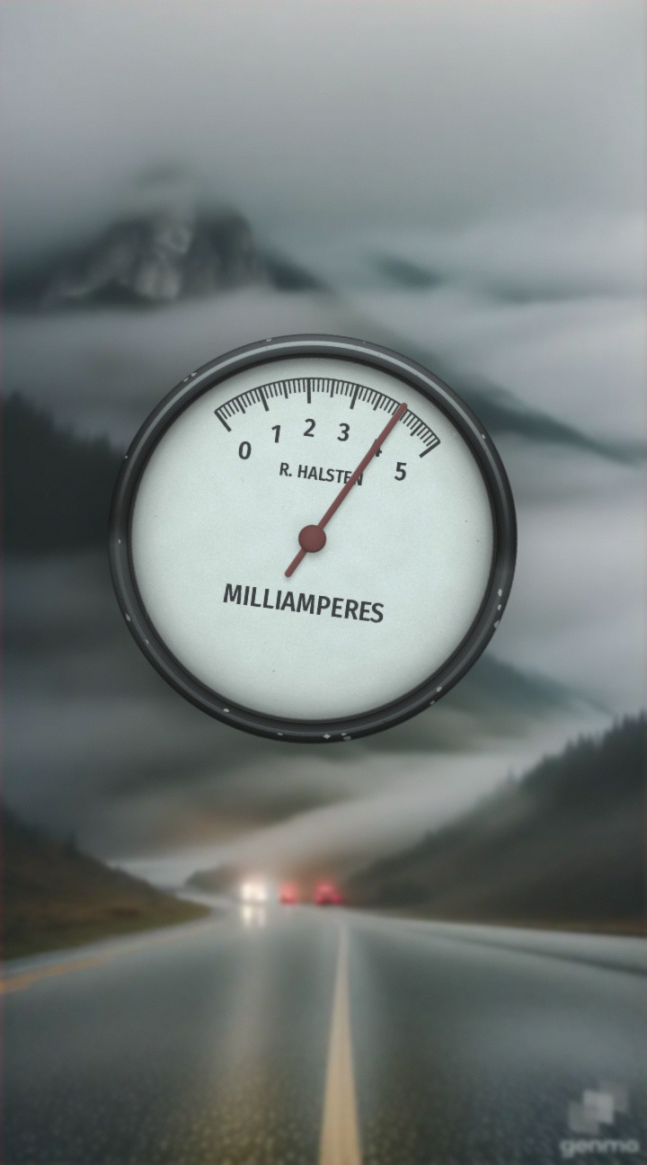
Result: 4mA
